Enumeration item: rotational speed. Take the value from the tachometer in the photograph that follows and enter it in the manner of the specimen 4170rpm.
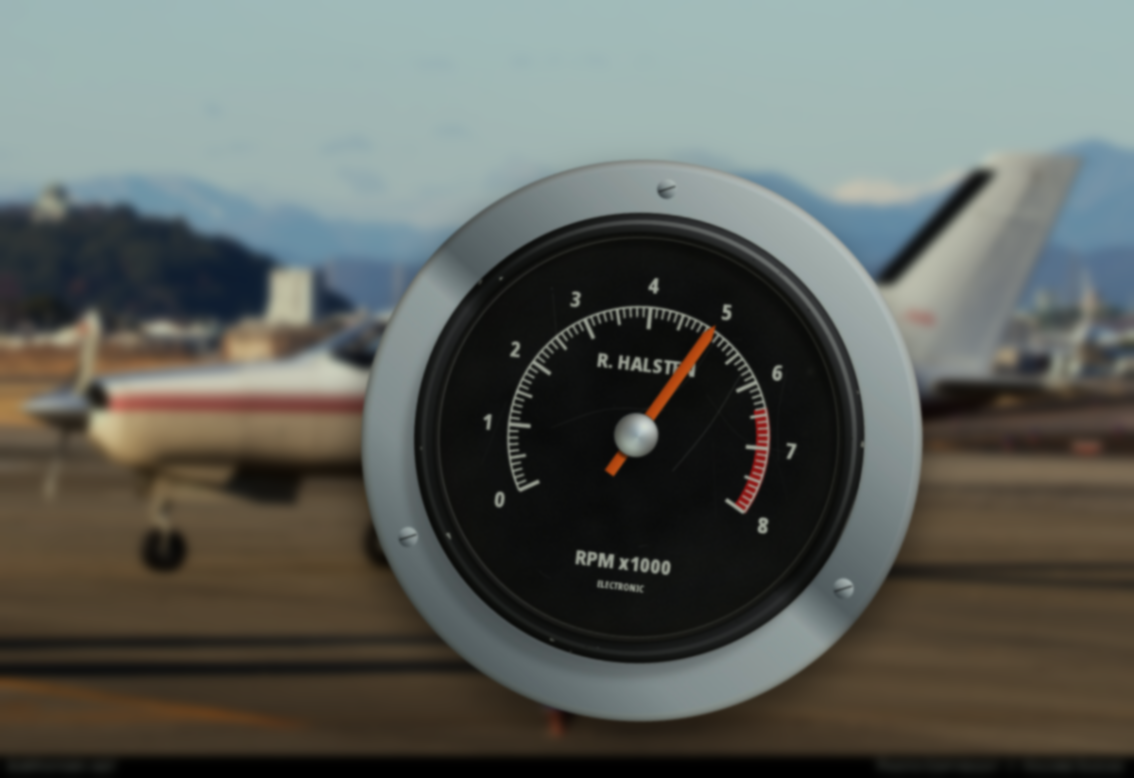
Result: 5000rpm
